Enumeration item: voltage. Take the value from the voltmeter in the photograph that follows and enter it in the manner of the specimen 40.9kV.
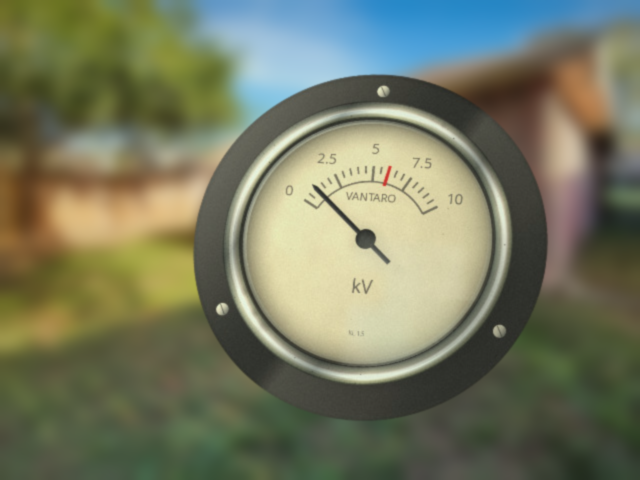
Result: 1kV
